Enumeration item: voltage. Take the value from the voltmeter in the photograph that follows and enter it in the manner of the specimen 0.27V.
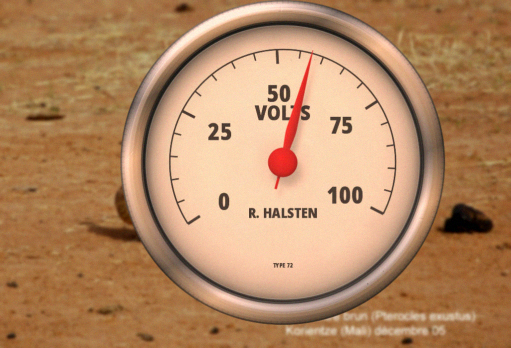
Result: 57.5V
